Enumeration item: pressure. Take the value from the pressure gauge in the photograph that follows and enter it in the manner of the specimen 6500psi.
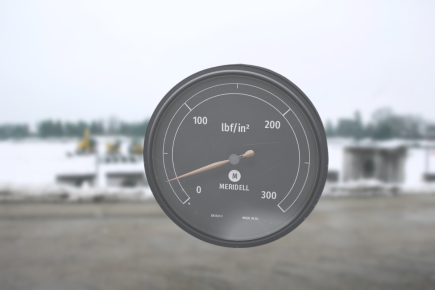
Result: 25psi
